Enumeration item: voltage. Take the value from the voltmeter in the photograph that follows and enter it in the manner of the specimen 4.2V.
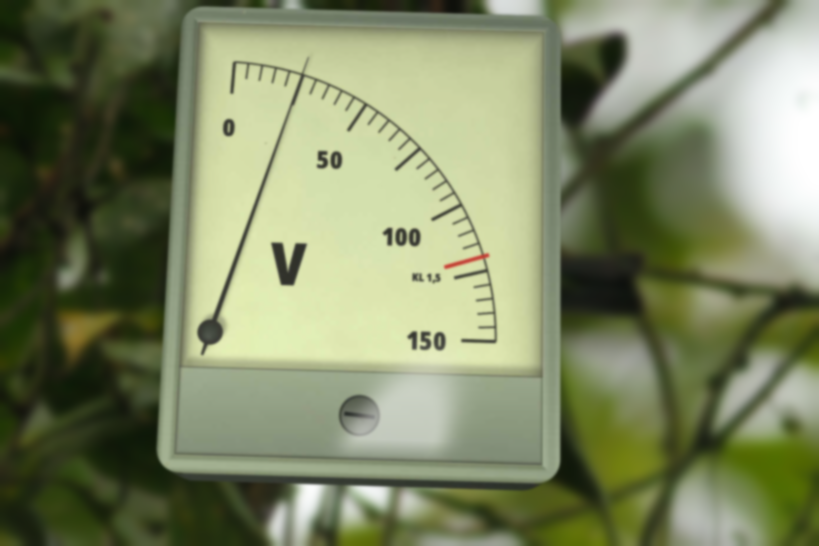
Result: 25V
